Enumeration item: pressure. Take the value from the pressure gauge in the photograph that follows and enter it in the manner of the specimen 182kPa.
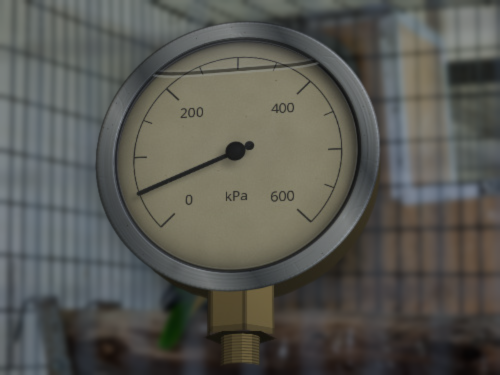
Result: 50kPa
